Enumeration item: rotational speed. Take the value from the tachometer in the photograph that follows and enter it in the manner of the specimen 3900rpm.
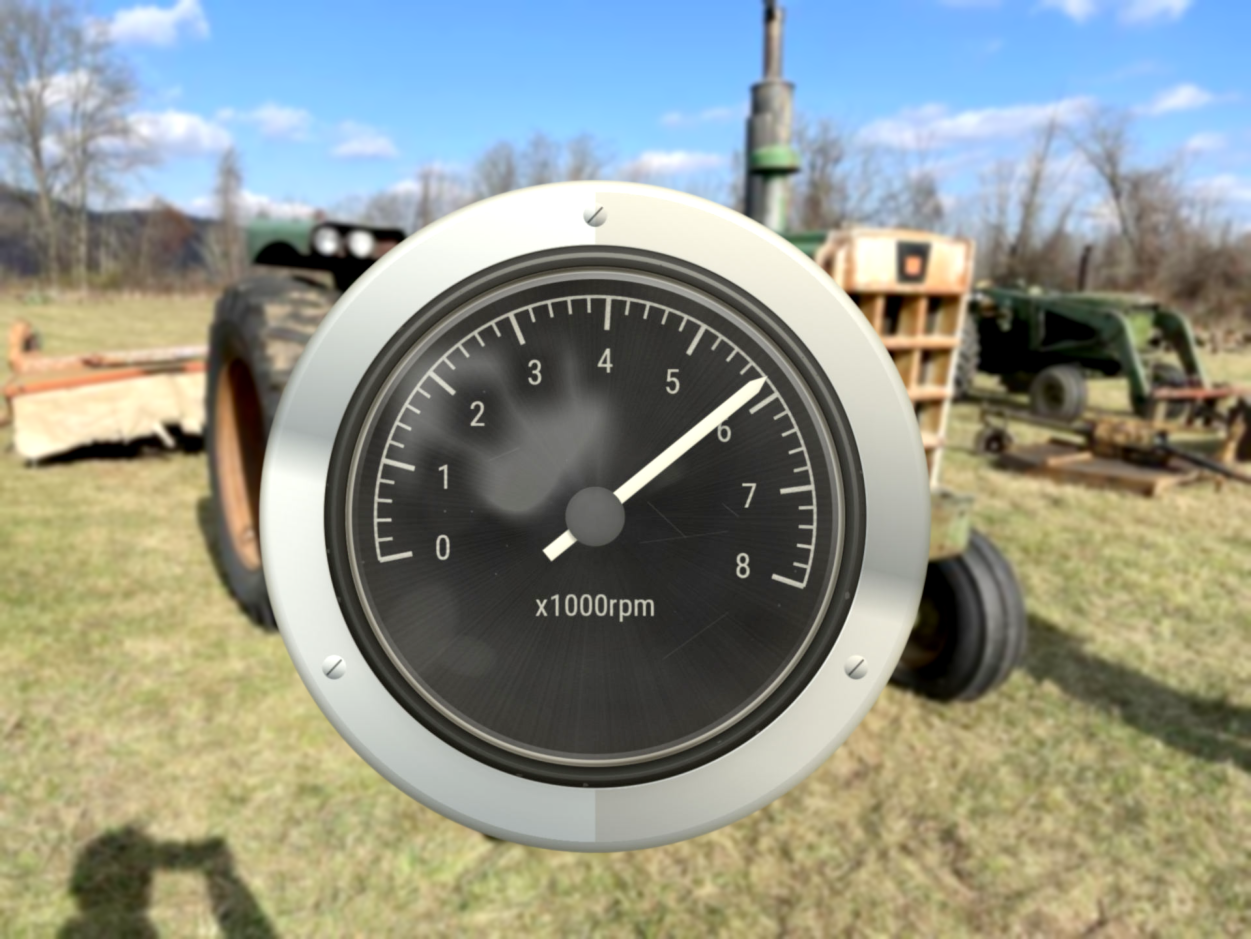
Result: 5800rpm
